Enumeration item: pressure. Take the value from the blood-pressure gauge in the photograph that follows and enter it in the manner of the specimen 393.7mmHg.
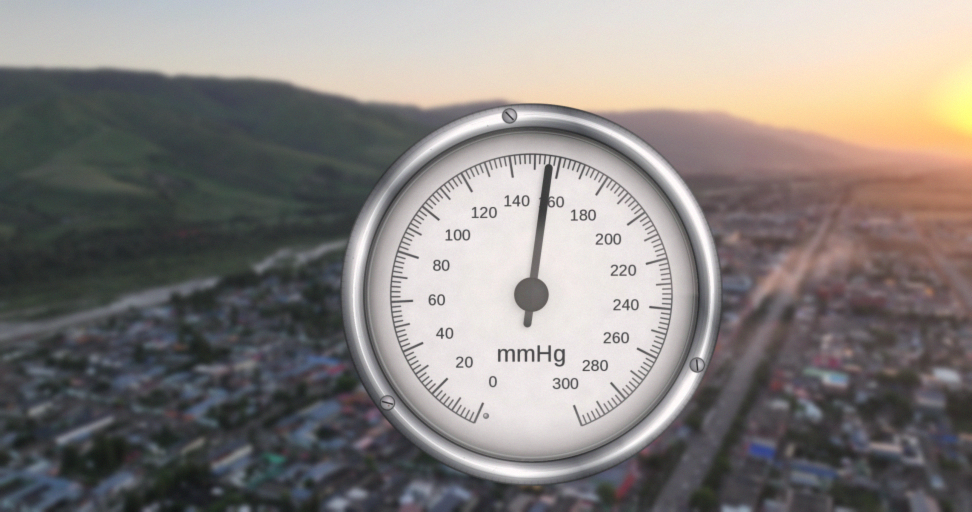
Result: 156mmHg
